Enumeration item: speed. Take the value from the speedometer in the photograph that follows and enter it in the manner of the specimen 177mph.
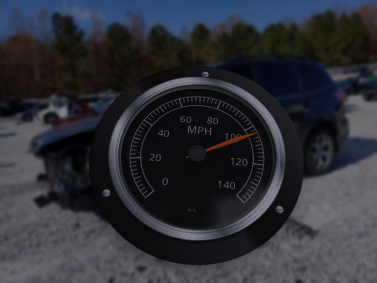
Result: 104mph
